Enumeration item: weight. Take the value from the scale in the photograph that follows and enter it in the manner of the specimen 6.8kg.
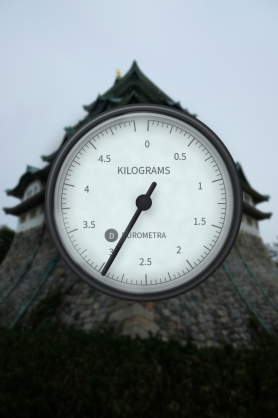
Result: 2.95kg
